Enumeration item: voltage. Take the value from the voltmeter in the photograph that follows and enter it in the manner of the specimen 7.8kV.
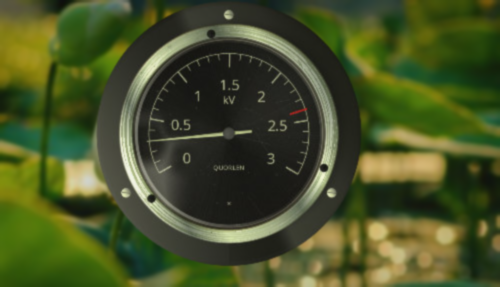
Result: 0.3kV
